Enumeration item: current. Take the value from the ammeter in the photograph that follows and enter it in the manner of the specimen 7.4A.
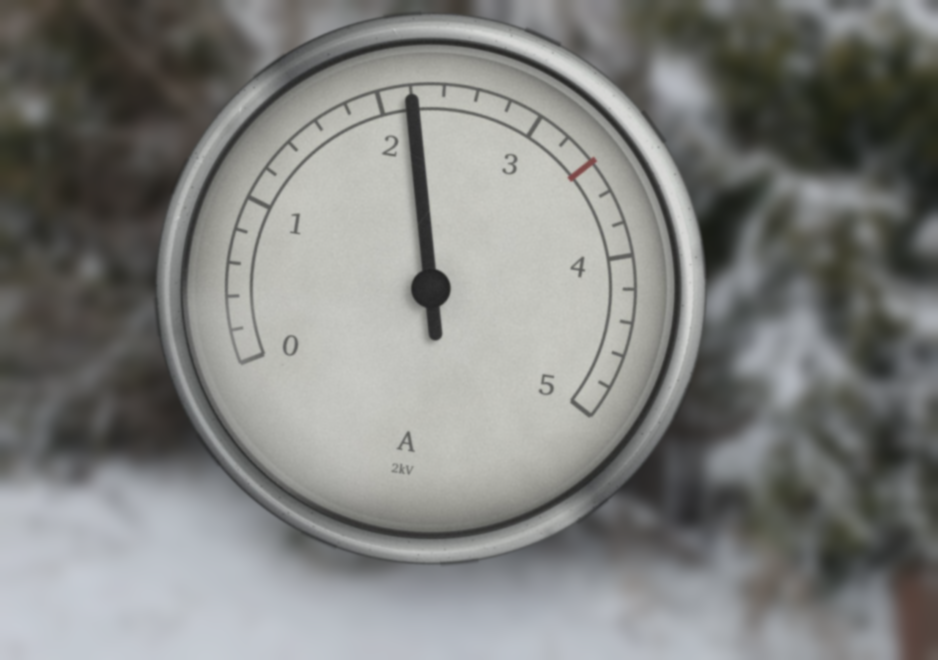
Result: 2.2A
